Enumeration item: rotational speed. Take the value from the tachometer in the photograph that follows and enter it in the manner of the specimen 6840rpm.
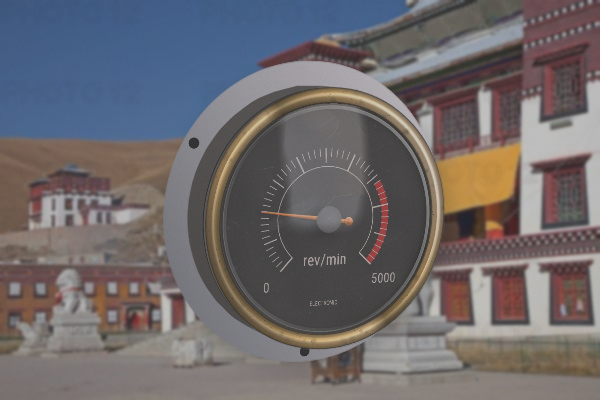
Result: 1000rpm
